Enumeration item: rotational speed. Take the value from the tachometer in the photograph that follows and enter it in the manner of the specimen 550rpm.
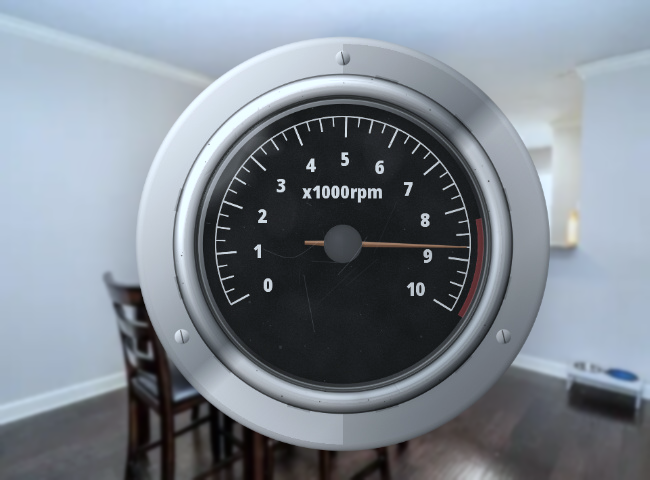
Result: 8750rpm
